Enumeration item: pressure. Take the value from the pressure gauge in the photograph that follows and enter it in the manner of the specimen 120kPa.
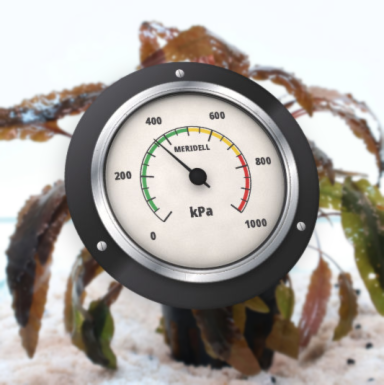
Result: 350kPa
